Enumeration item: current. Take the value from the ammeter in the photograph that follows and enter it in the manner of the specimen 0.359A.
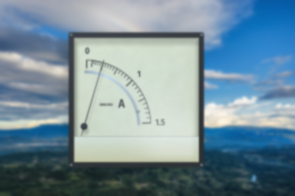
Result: 0.5A
